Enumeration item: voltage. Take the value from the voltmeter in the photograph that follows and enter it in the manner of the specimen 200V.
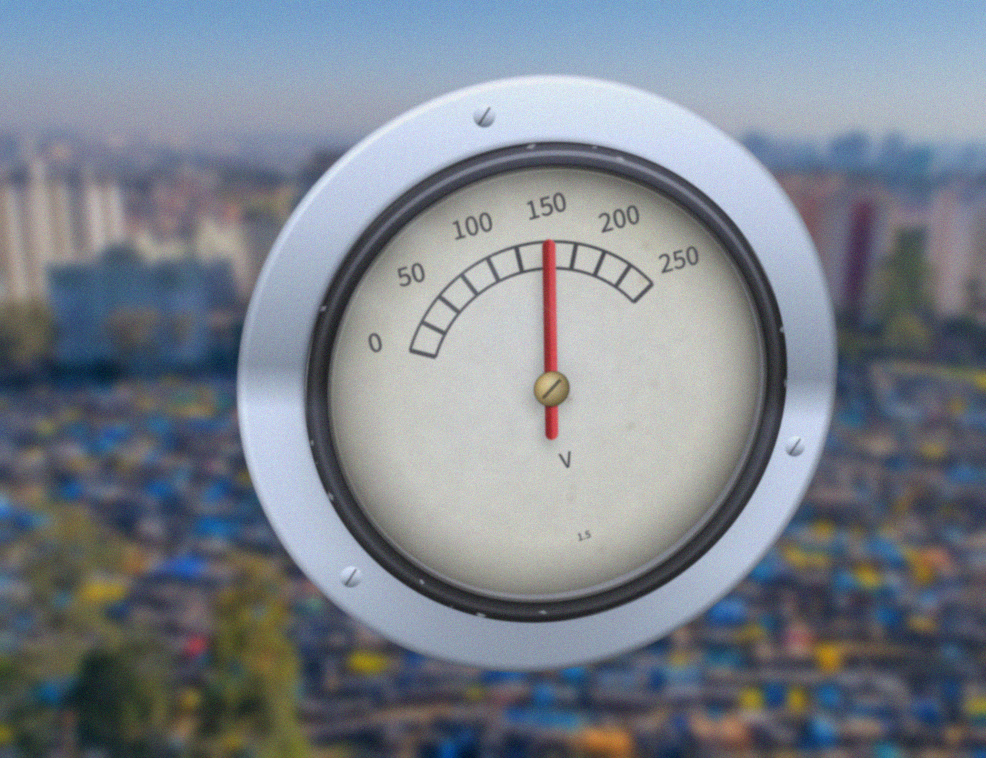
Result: 150V
